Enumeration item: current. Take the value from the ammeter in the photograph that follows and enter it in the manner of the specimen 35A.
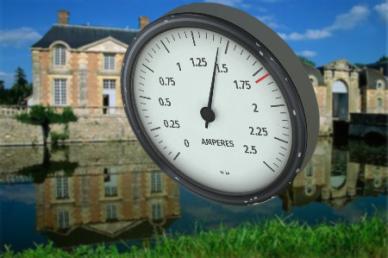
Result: 1.45A
